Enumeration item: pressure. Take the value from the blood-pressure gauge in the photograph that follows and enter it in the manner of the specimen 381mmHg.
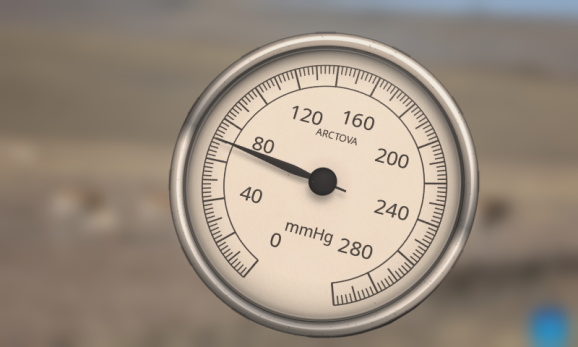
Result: 70mmHg
